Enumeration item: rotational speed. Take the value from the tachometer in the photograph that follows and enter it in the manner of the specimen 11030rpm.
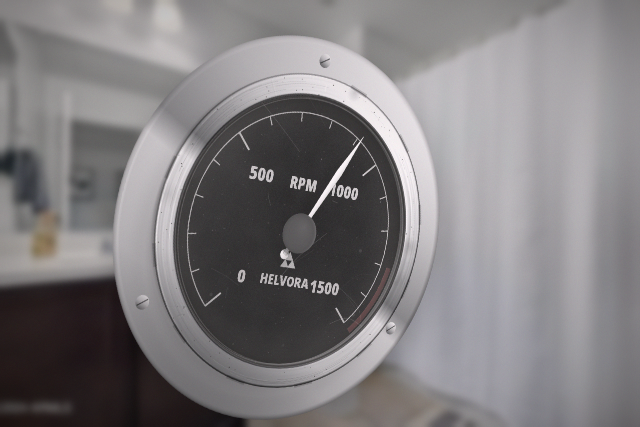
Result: 900rpm
